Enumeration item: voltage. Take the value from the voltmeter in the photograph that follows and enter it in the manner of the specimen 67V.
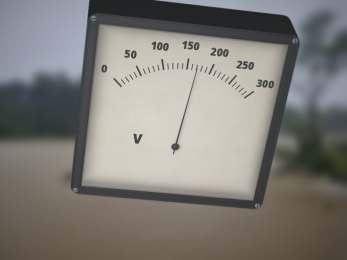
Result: 170V
